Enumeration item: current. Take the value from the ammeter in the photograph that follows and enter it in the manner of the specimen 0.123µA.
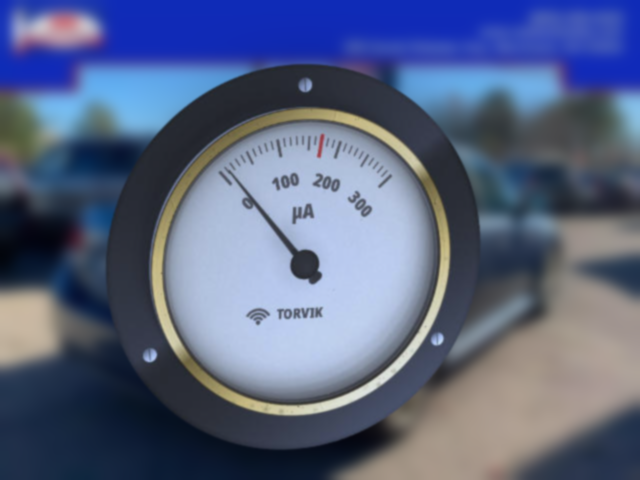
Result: 10µA
